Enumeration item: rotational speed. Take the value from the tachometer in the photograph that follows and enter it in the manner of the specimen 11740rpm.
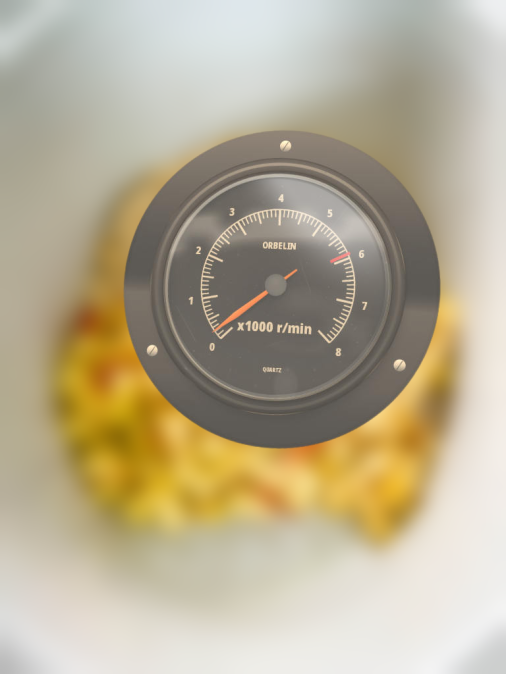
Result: 200rpm
